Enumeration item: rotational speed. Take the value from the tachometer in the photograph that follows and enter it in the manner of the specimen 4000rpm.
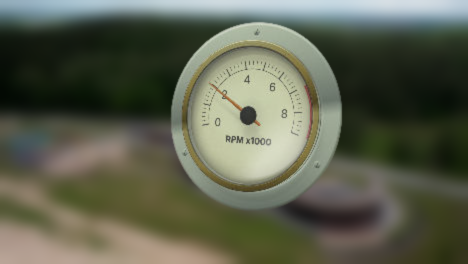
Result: 2000rpm
